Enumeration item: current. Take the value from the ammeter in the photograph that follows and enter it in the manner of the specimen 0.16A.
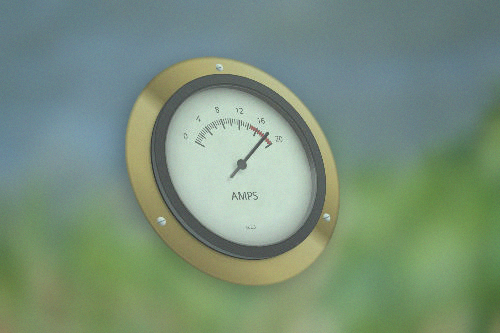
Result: 18A
